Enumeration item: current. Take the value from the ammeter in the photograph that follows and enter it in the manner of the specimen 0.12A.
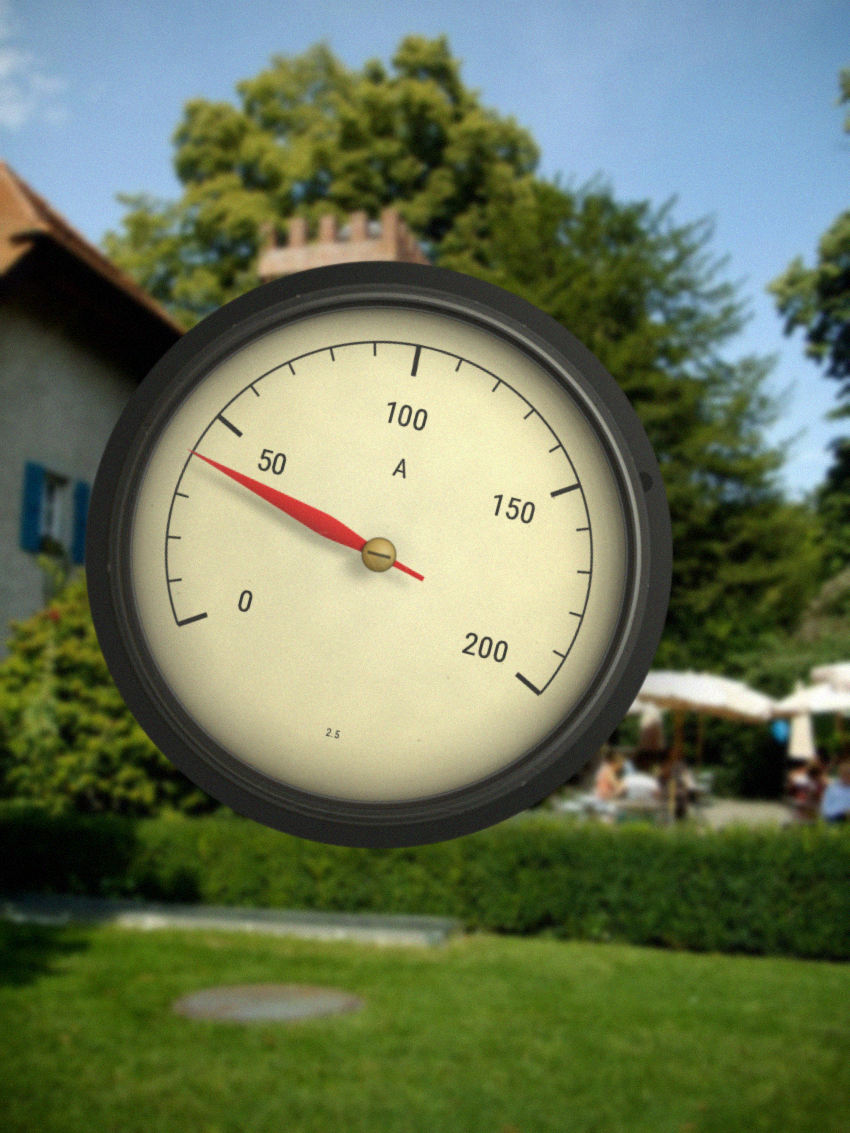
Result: 40A
